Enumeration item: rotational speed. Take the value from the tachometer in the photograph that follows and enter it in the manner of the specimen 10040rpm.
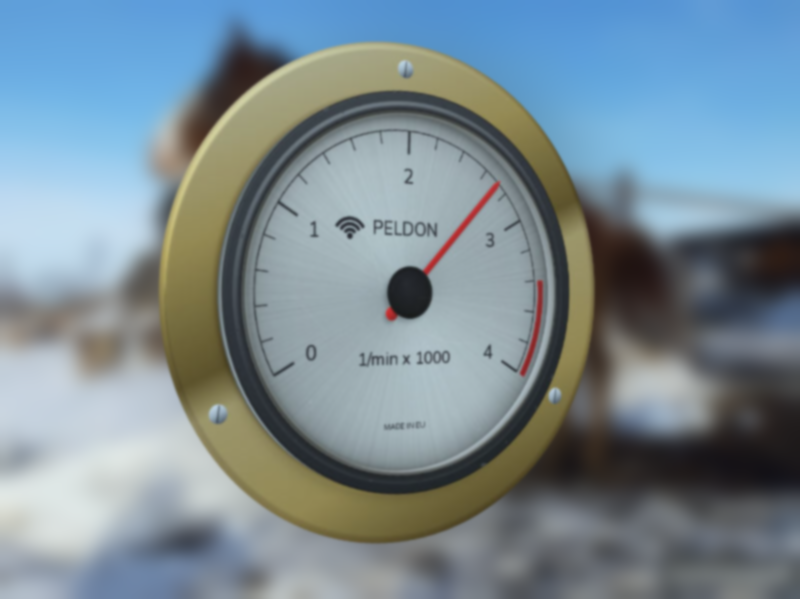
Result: 2700rpm
